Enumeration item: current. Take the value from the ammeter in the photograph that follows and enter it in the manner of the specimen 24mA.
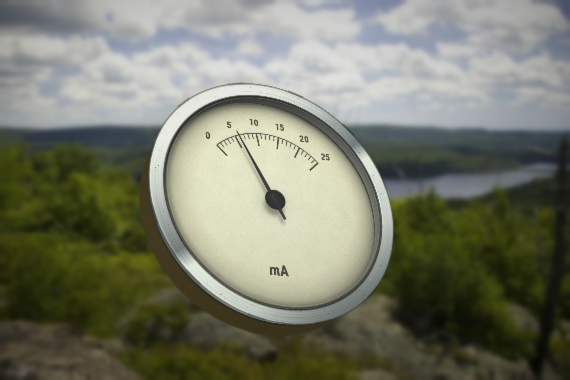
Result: 5mA
